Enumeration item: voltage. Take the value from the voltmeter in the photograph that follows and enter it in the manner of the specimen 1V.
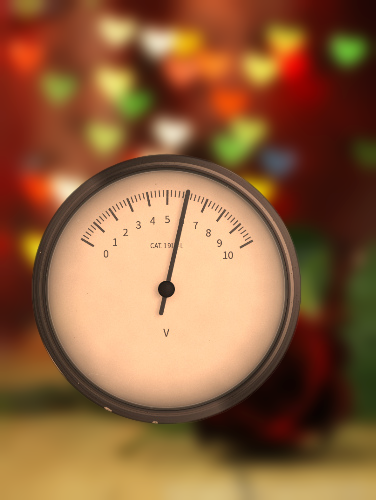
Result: 6V
